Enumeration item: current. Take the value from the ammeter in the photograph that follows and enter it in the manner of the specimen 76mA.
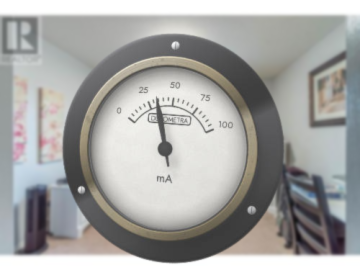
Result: 35mA
